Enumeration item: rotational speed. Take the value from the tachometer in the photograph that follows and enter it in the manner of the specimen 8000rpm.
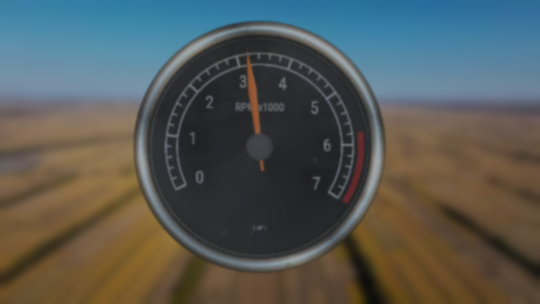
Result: 3200rpm
